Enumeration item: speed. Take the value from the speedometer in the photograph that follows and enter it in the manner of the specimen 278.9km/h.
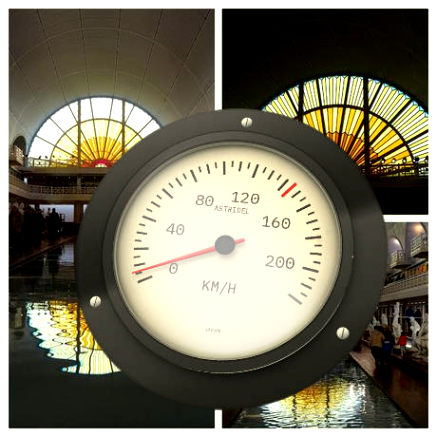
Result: 5km/h
